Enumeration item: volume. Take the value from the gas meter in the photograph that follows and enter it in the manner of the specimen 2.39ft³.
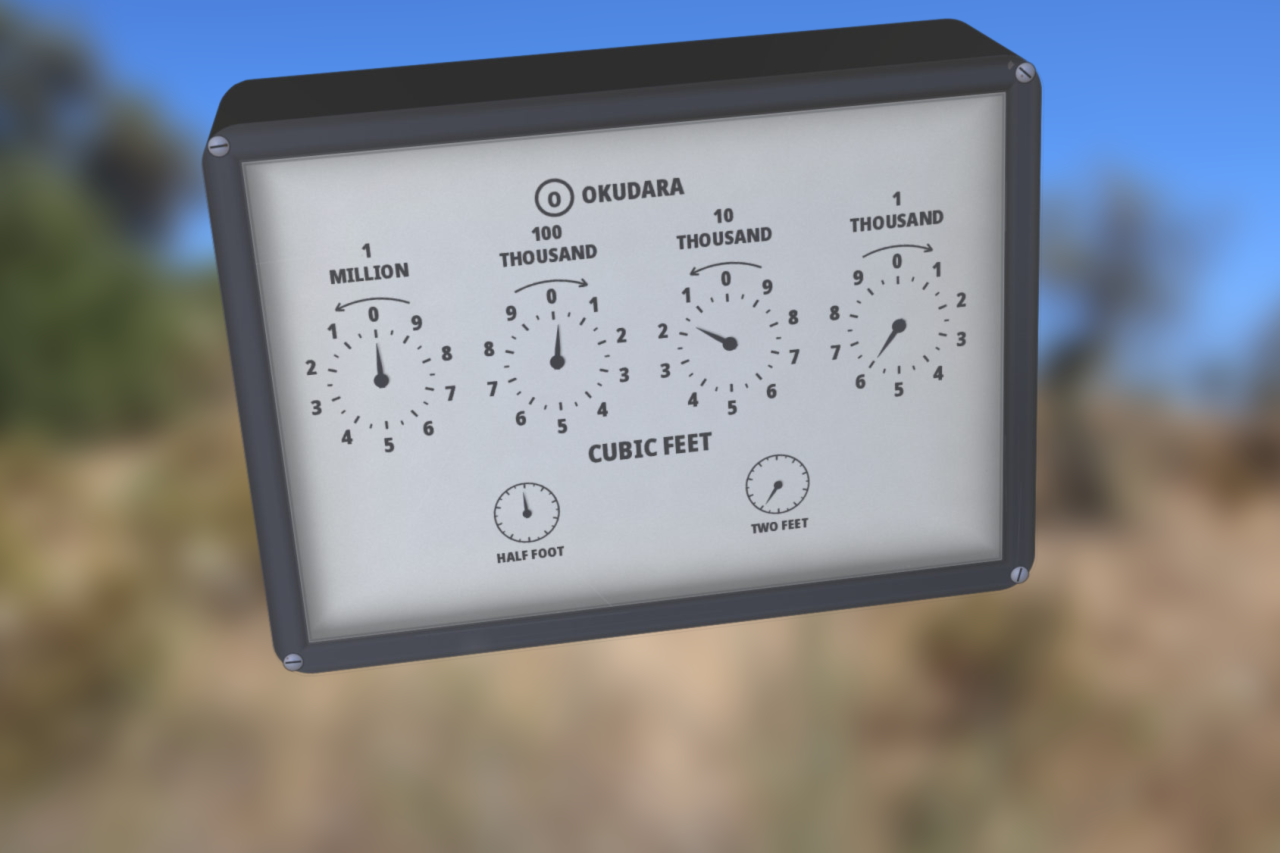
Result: 1600ft³
